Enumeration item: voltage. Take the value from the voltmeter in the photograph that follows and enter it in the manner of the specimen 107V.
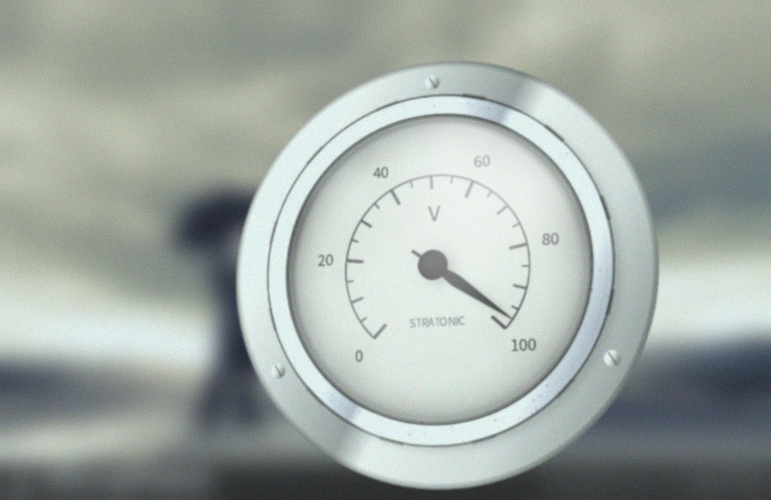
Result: 97.5V
